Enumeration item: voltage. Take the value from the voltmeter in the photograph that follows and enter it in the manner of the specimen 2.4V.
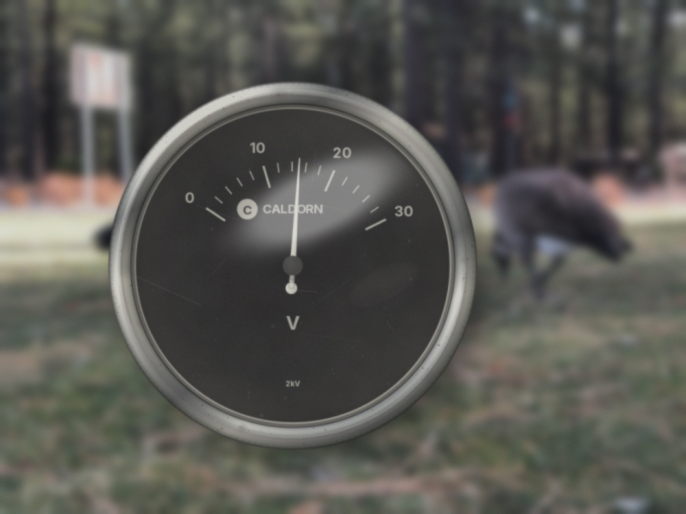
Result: 15V
